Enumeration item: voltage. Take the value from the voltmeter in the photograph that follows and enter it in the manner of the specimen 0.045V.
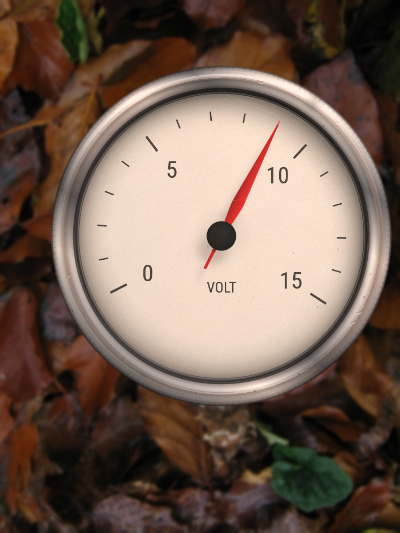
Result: 9V
